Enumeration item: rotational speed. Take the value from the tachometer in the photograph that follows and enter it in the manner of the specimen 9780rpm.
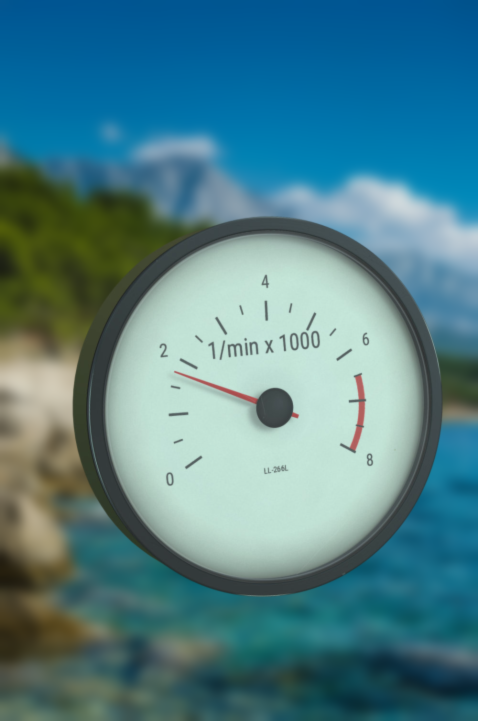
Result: 1750rpm
